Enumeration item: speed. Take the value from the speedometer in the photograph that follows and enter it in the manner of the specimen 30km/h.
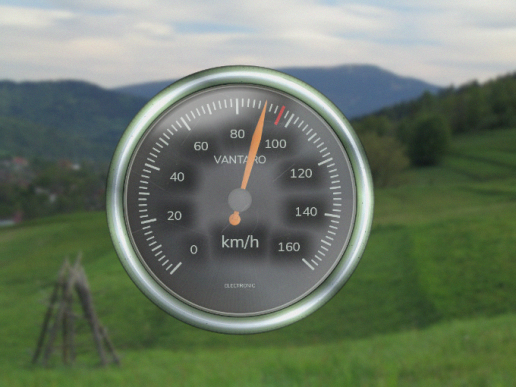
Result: 90km/h
